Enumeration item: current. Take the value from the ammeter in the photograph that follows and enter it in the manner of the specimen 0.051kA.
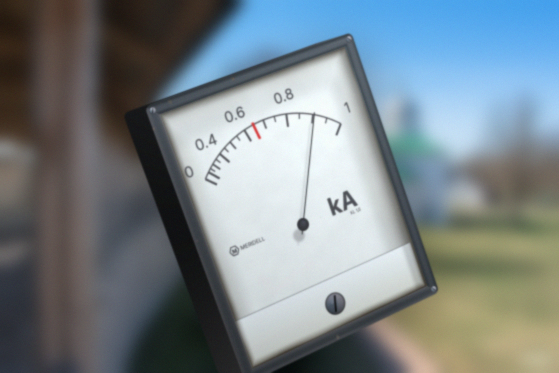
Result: 0.9kA
